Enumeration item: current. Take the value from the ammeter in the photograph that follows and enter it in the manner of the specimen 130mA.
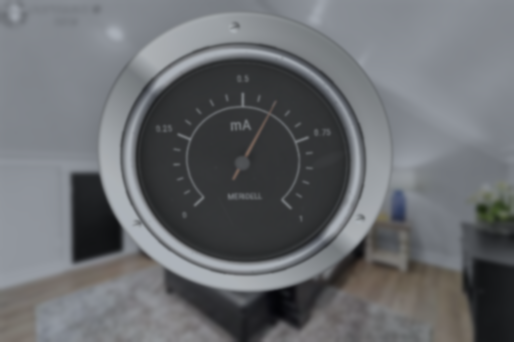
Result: 0.6mA
